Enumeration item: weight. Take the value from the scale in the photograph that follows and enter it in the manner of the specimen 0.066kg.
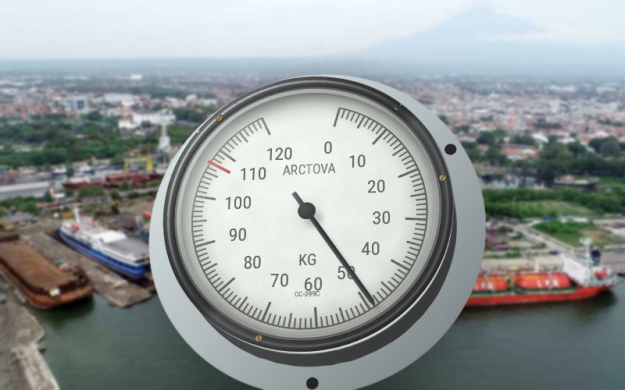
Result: 49kg
